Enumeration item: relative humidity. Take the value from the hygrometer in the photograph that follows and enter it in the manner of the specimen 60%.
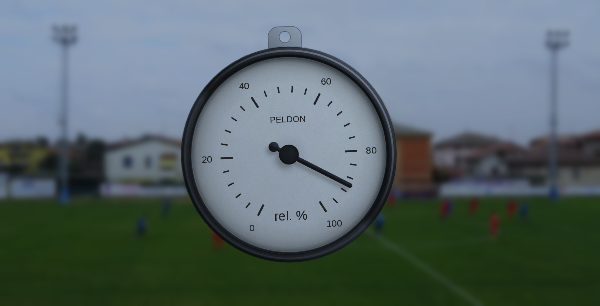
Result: 90%
